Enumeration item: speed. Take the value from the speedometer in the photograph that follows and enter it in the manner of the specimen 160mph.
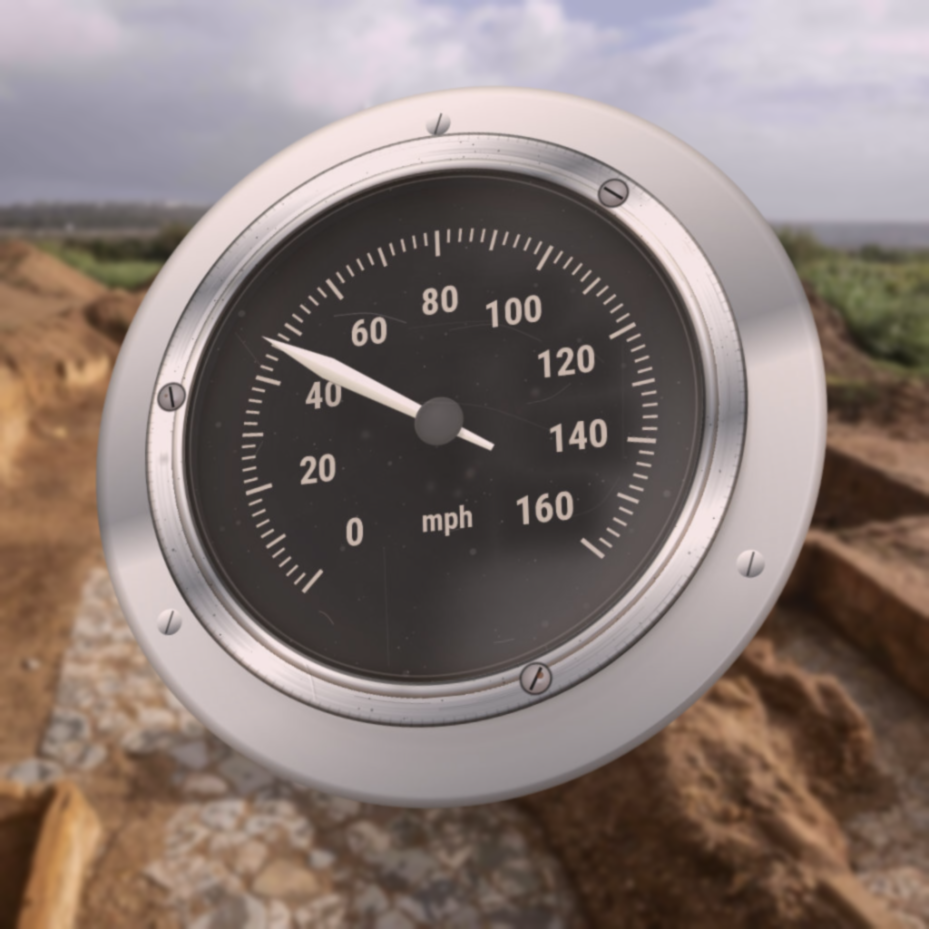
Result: 46mph
